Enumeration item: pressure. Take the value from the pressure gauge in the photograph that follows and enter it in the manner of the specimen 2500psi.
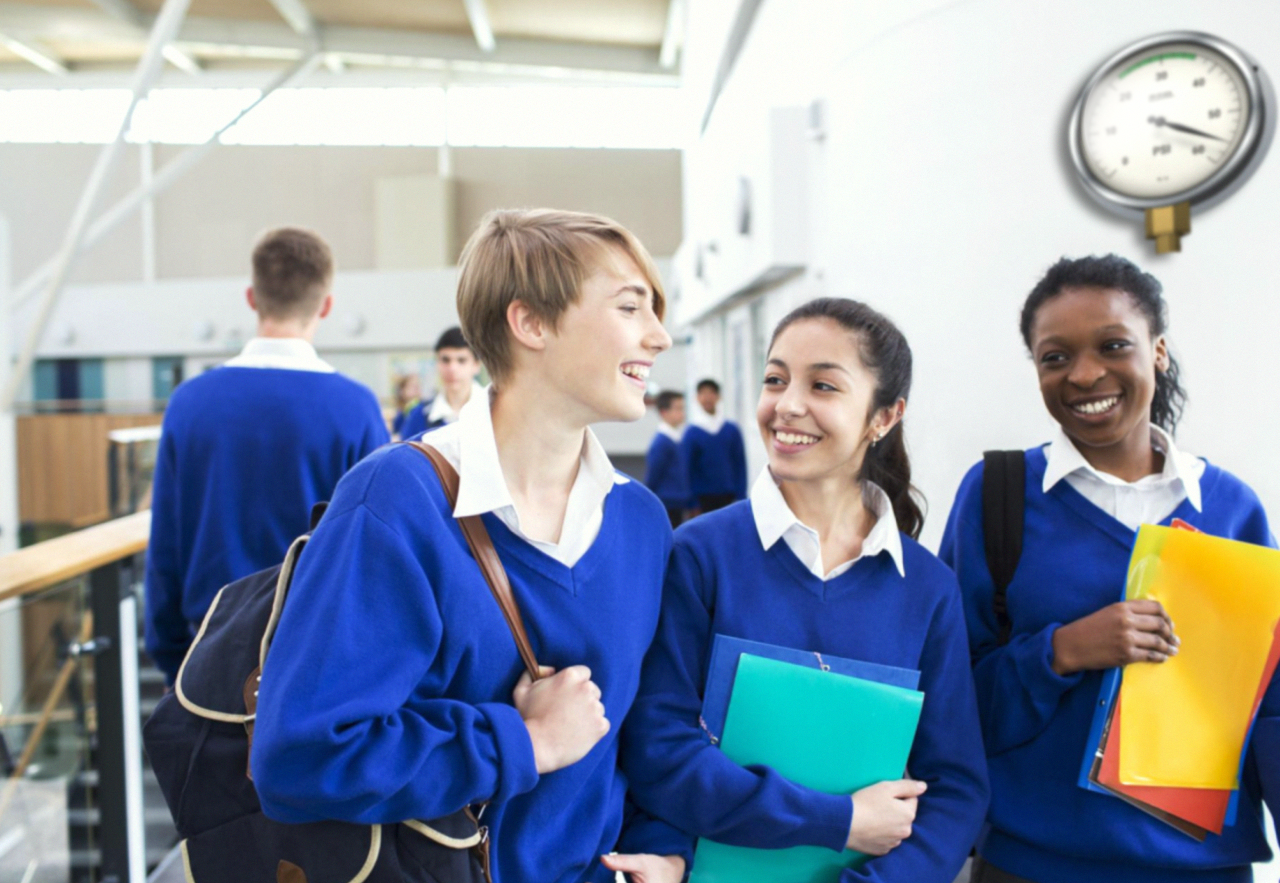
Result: 56psi
